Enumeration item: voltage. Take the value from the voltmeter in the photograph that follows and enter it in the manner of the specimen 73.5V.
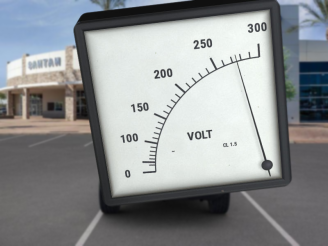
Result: 275V
